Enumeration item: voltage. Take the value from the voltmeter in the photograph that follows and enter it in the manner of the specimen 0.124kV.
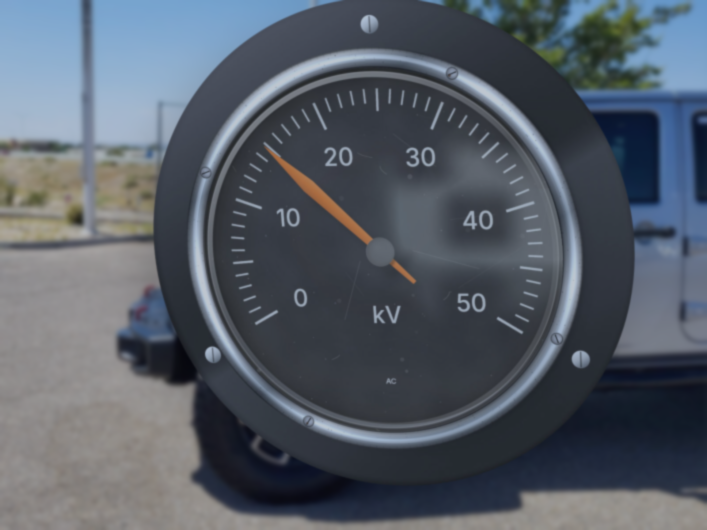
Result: 15kV
